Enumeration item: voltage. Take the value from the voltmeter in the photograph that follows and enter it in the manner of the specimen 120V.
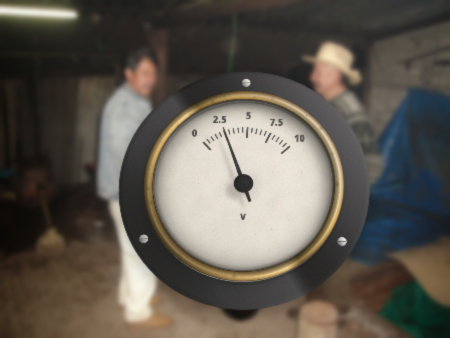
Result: 2.5V
